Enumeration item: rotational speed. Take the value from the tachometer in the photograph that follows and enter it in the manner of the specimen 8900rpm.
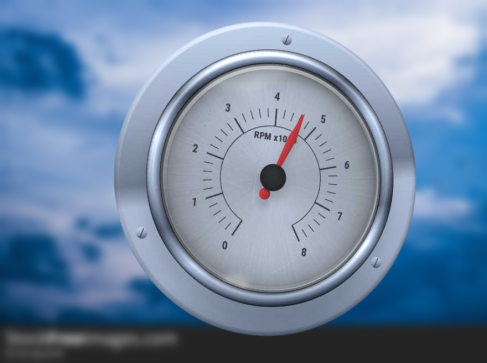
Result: 4600rpm
